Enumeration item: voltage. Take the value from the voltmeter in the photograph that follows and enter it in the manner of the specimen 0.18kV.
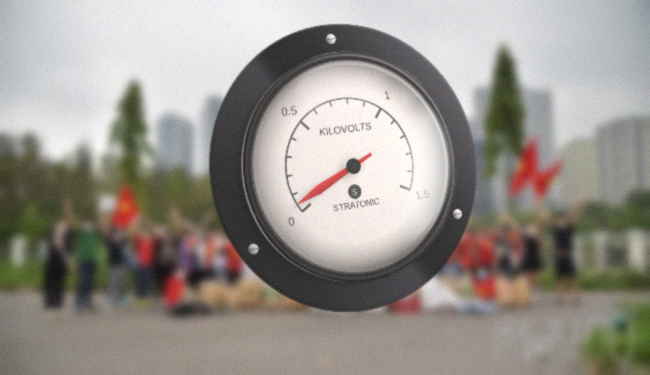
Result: 0.05kV
